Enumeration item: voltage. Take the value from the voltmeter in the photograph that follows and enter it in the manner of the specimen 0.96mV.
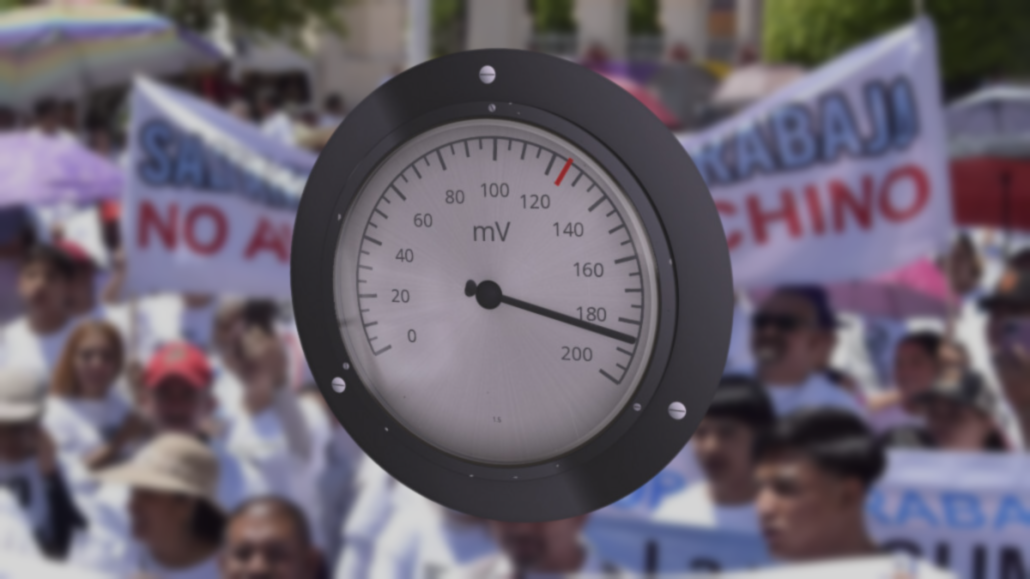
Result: 185mV
